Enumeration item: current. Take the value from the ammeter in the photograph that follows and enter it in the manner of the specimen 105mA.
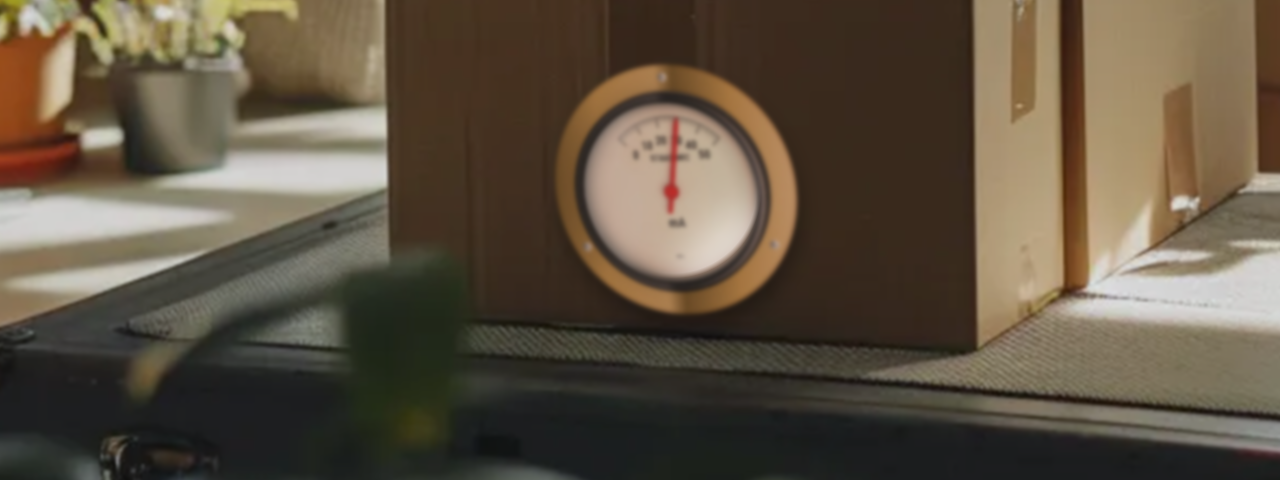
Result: 30mA
